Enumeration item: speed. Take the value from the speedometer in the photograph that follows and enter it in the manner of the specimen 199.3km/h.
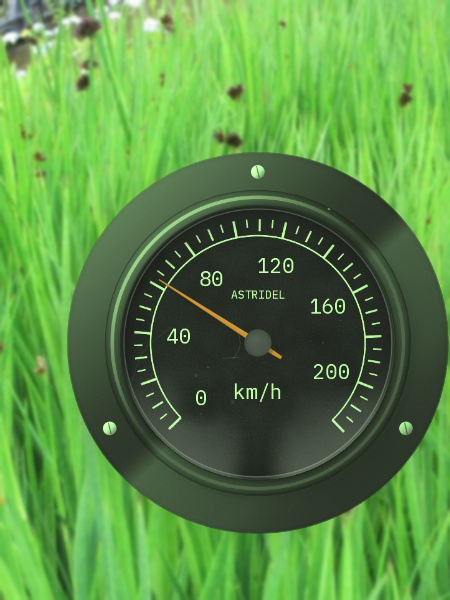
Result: 62.5km/h
